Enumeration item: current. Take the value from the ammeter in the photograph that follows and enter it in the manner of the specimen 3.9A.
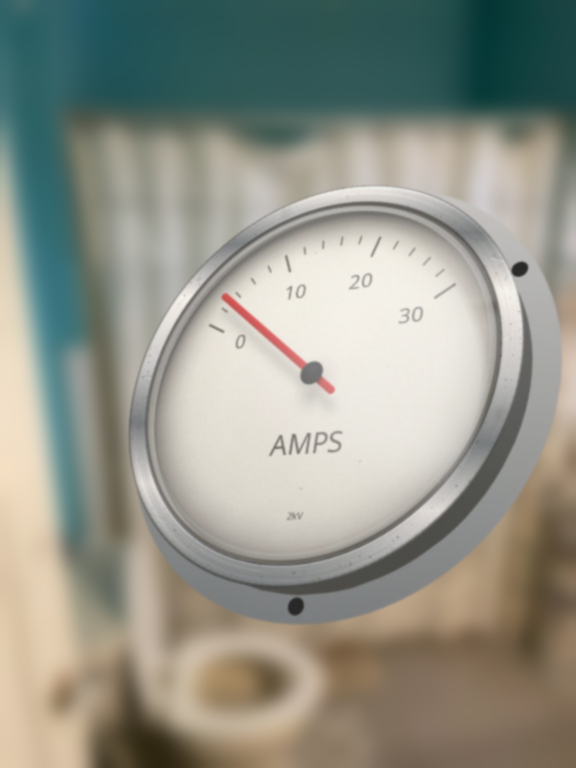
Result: 3A
